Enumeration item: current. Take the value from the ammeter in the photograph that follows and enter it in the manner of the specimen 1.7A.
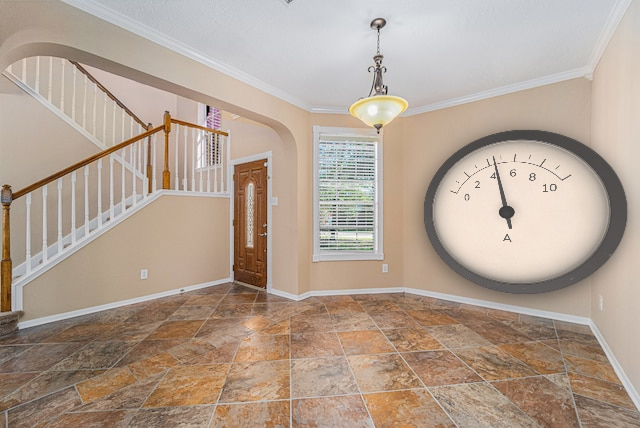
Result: 4.5A
